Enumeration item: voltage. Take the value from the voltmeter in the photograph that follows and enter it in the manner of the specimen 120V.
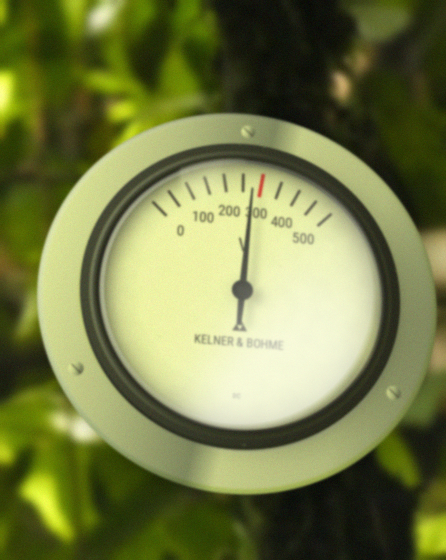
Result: 275V
